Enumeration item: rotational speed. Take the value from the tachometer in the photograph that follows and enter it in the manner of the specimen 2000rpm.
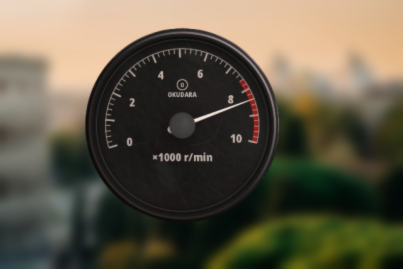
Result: 8400rpm
